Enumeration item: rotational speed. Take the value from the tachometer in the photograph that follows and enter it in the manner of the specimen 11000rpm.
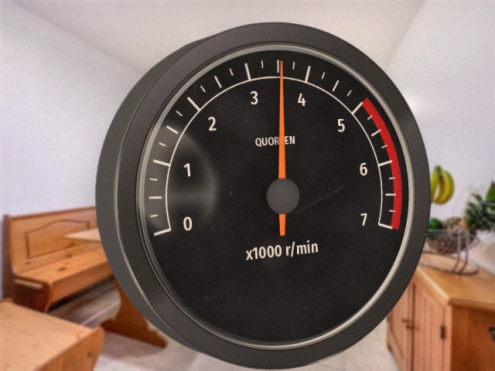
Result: 3500rpm
